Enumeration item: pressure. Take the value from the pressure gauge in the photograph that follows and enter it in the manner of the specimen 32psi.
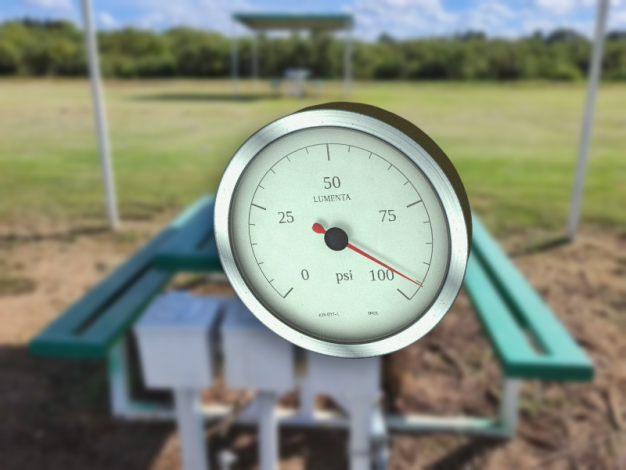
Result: 95psi
